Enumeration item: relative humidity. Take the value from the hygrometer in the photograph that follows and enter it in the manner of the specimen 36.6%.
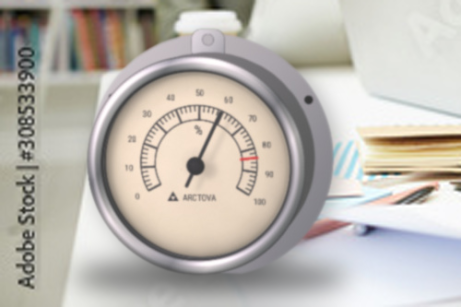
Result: 60%
